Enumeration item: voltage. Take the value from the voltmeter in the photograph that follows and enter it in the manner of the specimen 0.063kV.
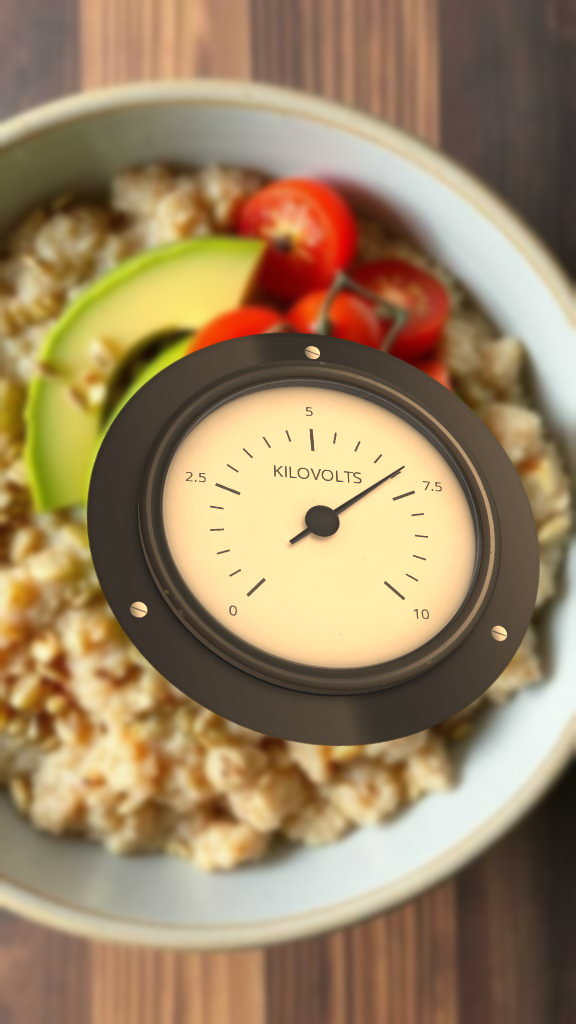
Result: 7kV
